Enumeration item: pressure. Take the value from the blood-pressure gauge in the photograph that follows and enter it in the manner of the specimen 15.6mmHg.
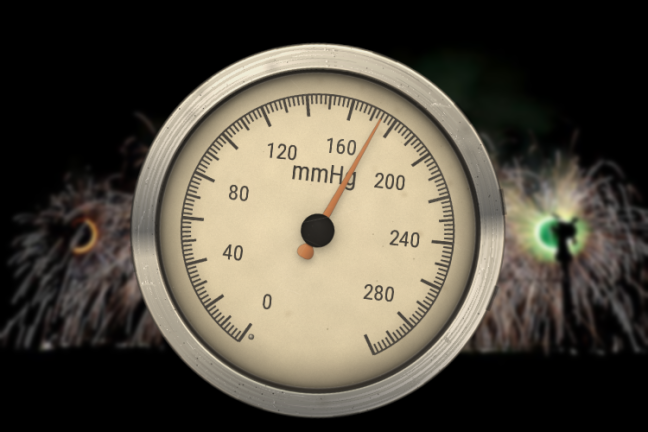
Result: 174mmHg
